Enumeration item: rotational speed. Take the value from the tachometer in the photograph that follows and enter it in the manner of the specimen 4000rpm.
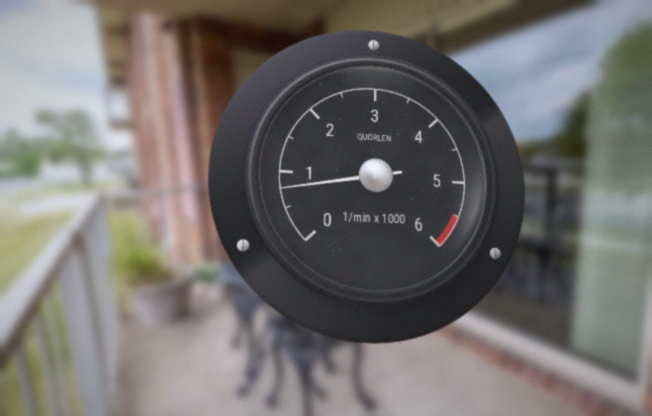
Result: 750rpm
